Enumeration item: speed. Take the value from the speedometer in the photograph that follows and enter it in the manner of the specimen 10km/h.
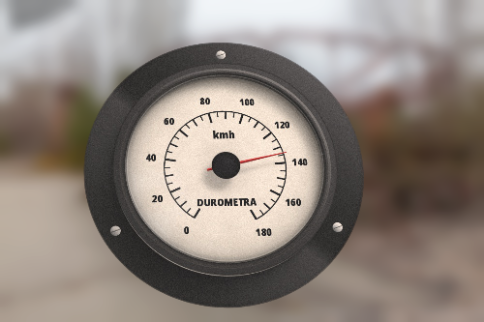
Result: 135km/h
